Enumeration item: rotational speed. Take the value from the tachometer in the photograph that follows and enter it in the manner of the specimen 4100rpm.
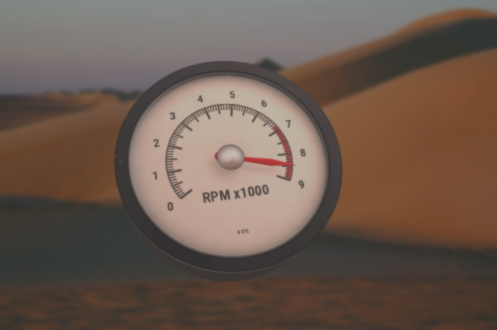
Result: 8500rpm
